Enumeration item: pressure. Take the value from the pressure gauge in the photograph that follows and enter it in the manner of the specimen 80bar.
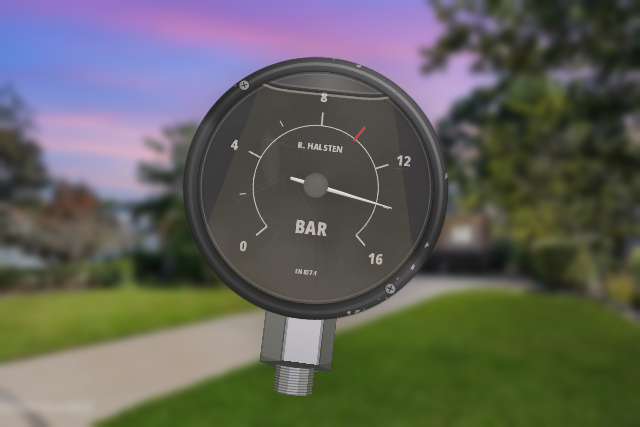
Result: 14bar
